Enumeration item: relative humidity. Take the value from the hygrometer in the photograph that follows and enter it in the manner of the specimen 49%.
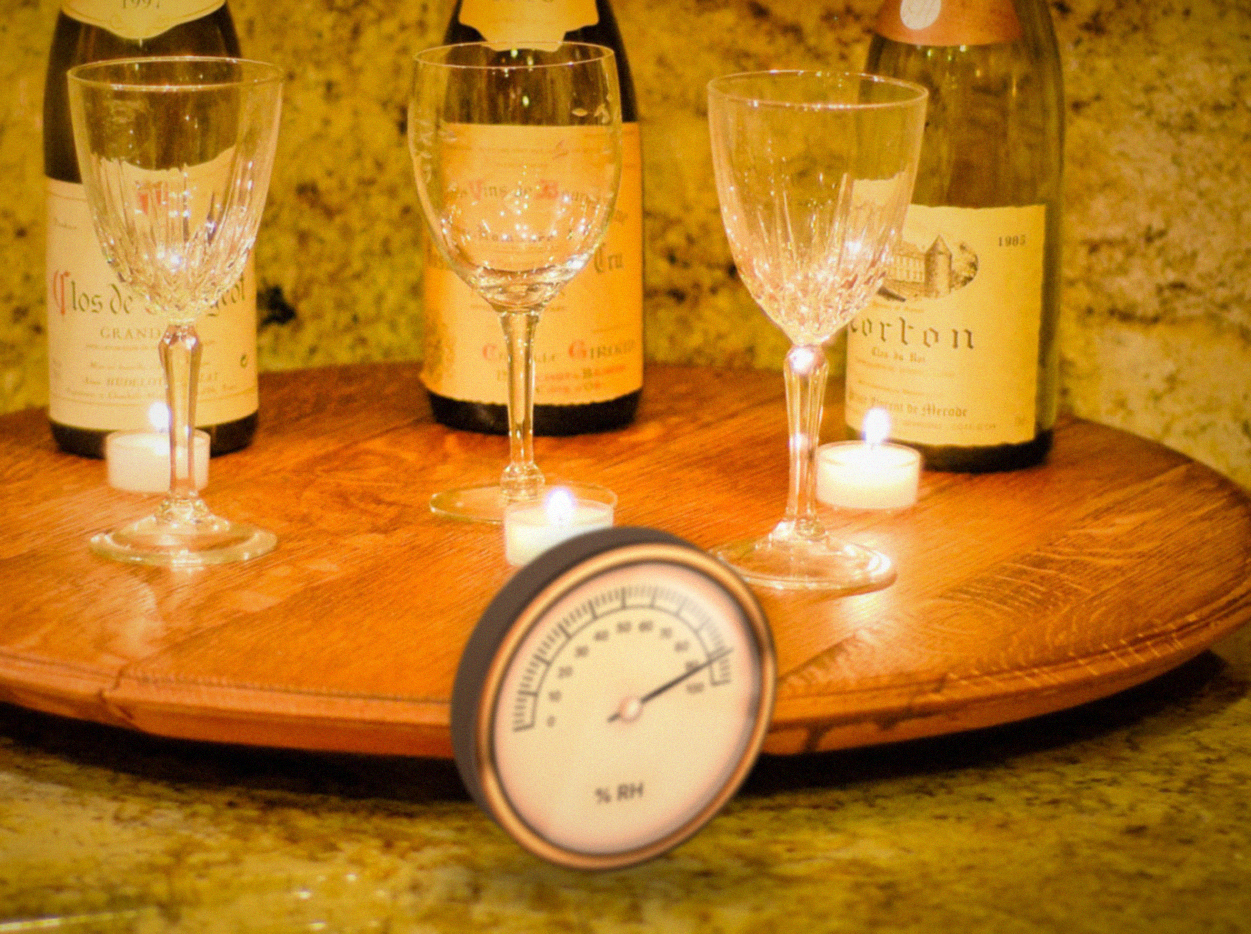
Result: 90%
